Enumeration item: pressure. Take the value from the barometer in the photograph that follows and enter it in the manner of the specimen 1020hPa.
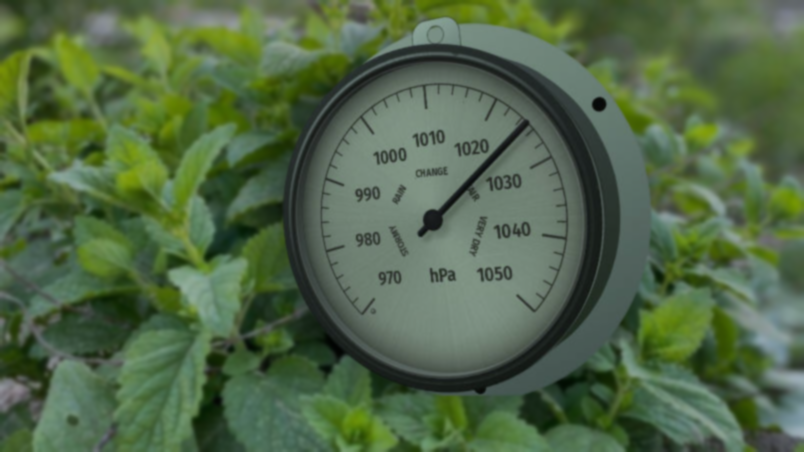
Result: 1025hPa
